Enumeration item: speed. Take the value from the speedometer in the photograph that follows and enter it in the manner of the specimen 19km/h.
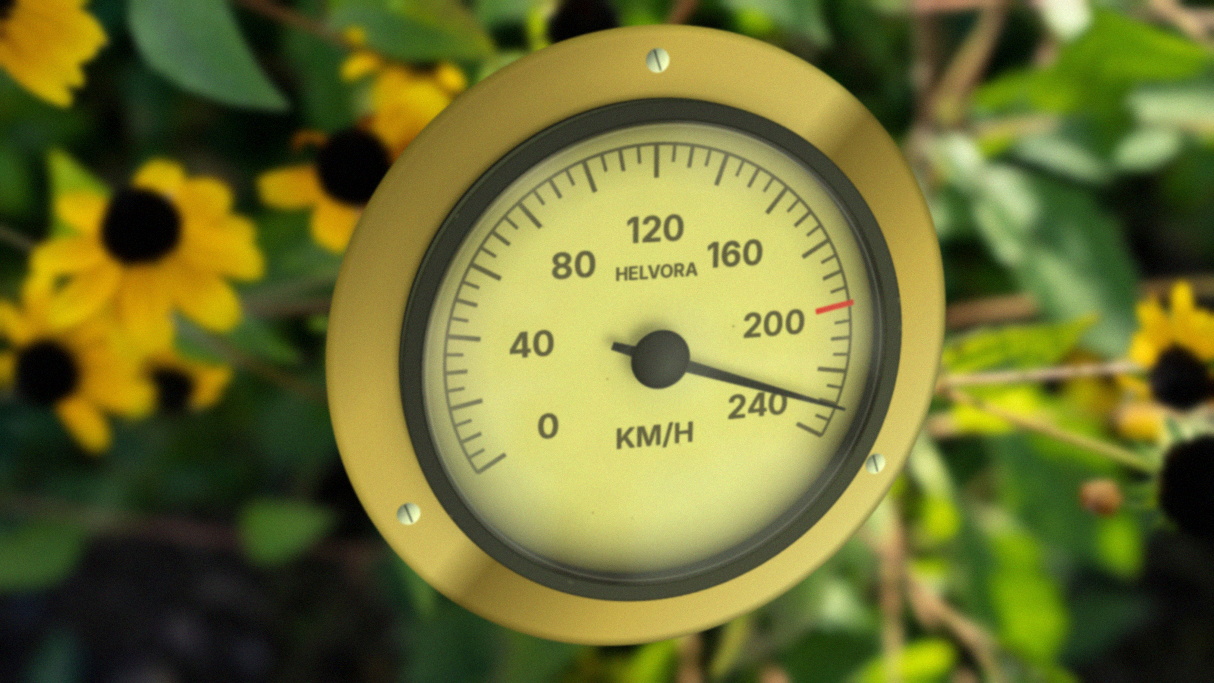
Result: 230km/h
